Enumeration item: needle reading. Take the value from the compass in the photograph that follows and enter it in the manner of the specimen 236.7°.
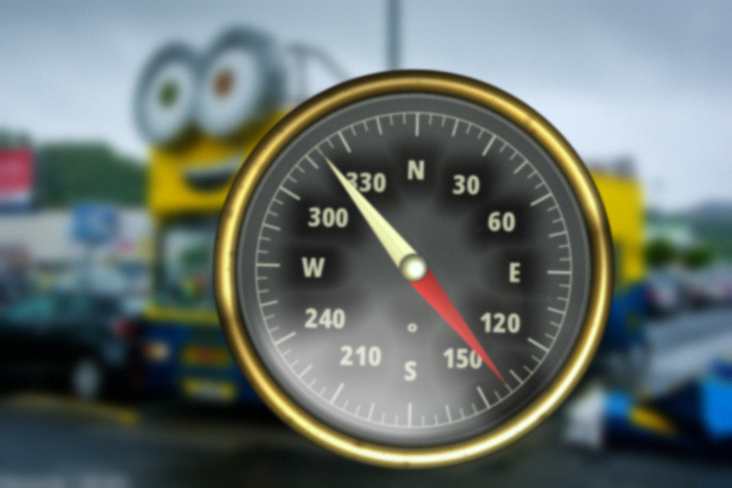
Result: 140°
